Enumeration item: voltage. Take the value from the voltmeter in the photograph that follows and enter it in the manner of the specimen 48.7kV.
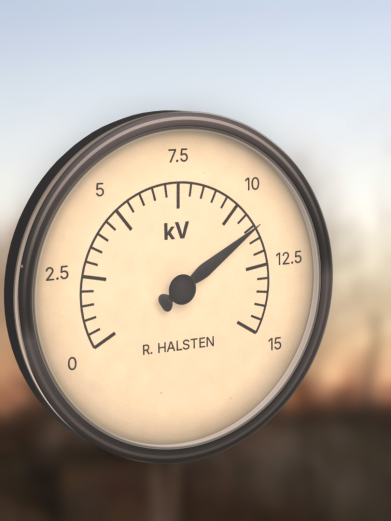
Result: 11kV
